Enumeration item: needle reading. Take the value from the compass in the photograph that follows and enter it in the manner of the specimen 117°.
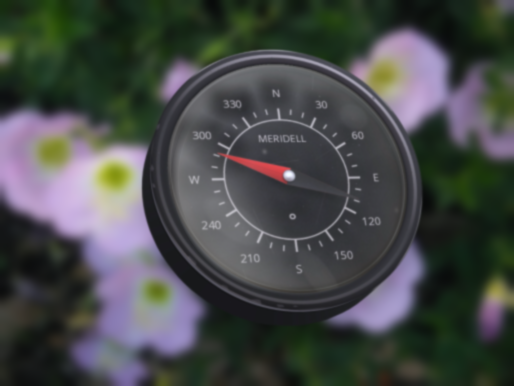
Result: 290°
